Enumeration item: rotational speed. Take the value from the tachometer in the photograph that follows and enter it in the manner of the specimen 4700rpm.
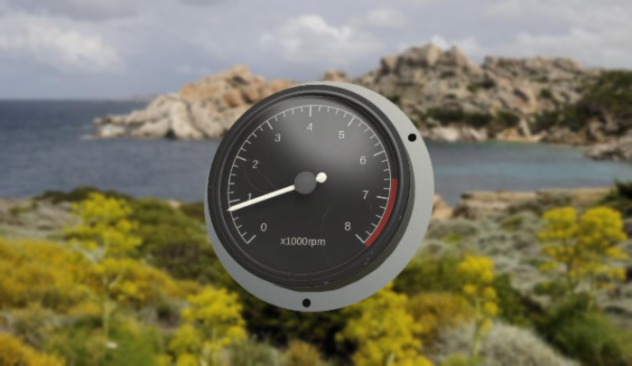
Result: 800rpm
